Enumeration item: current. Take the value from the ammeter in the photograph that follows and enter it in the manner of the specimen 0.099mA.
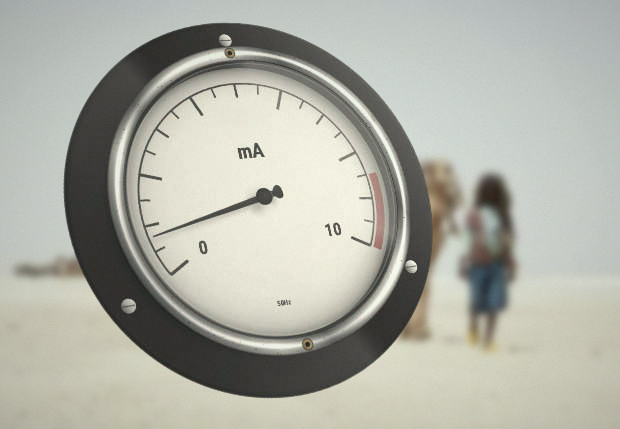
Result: 0.75mA
